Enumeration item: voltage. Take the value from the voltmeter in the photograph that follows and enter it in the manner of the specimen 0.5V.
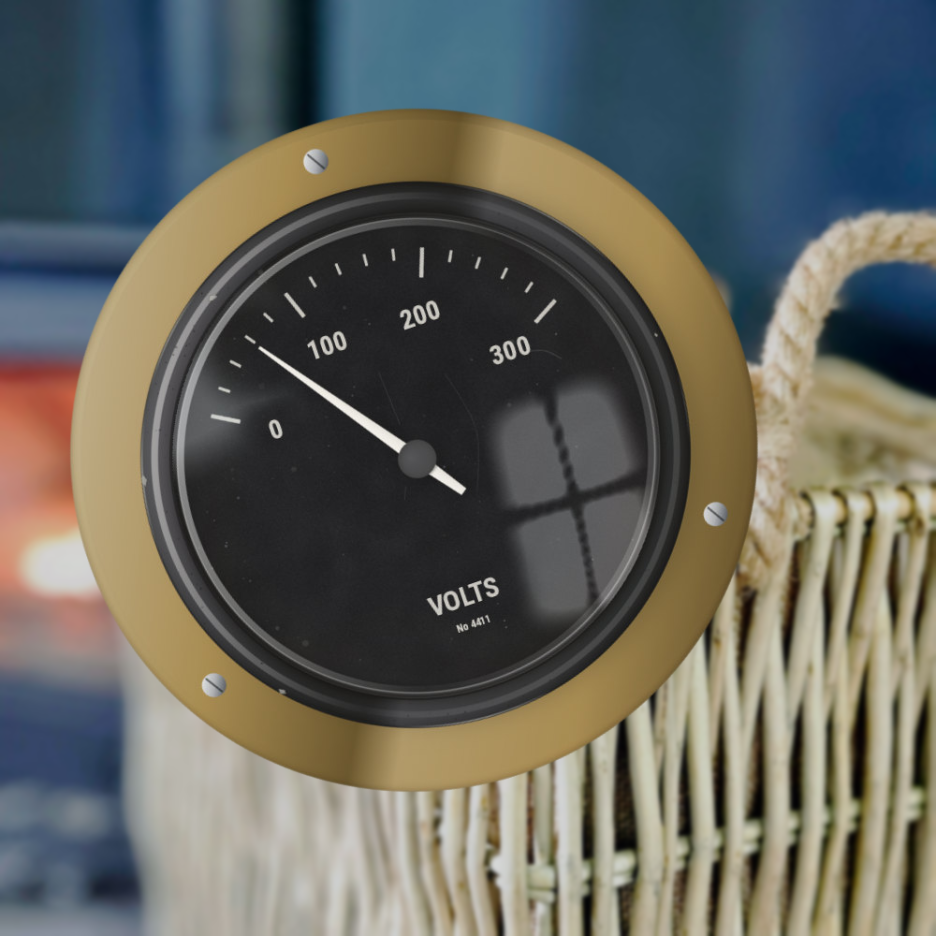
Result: 60V
